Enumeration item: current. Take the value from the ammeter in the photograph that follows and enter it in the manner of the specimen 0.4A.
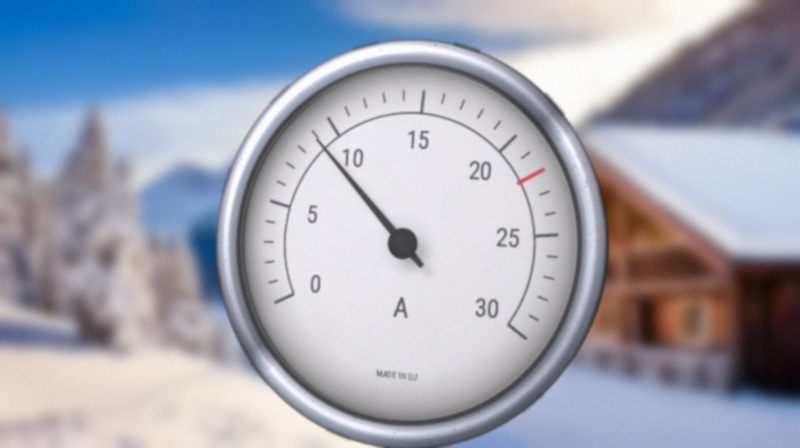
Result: 9A
